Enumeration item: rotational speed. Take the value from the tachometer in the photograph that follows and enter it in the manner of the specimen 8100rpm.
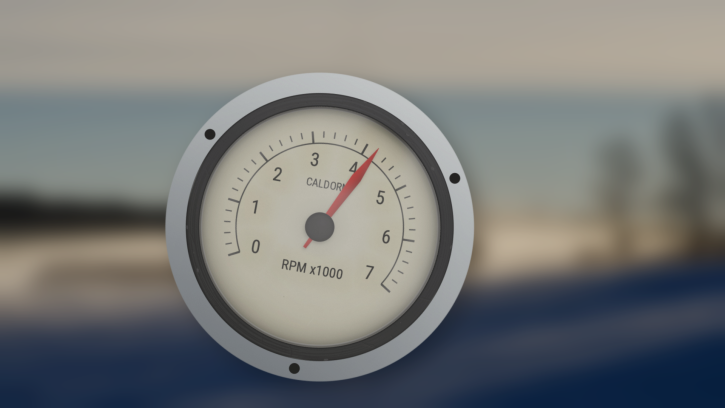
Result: 4200rpm
